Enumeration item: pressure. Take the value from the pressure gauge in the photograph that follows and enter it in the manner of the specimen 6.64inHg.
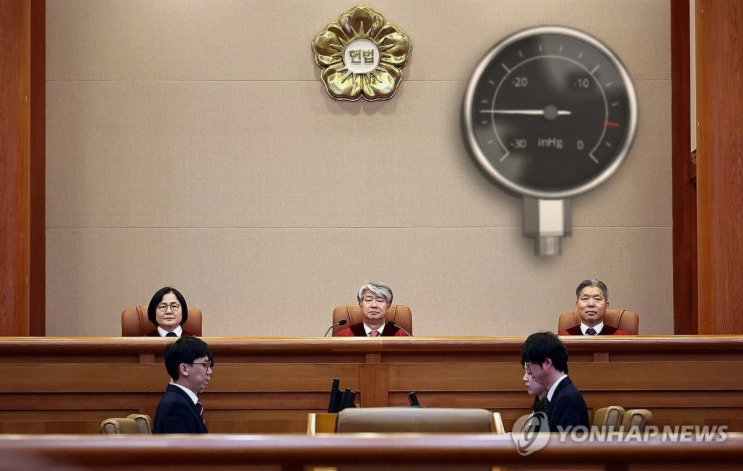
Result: -25inHg
